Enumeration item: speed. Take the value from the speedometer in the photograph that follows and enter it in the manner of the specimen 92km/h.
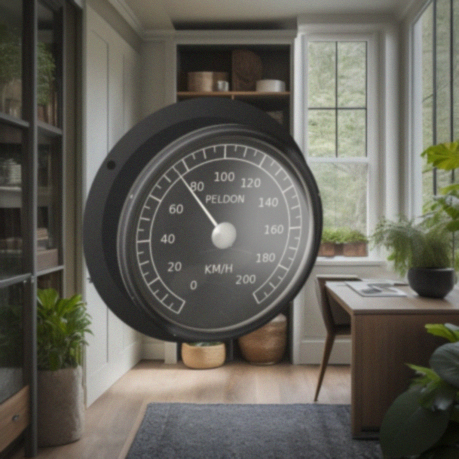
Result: 75km/h
